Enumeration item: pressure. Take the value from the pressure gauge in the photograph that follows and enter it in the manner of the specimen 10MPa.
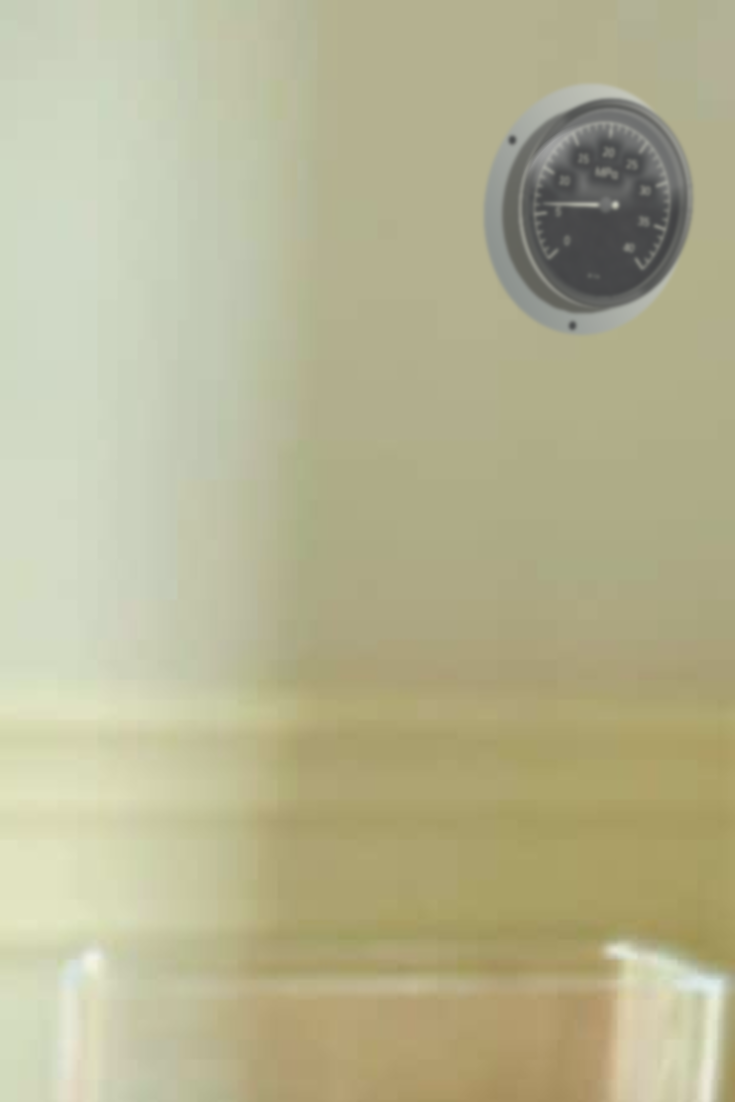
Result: 6MPa
